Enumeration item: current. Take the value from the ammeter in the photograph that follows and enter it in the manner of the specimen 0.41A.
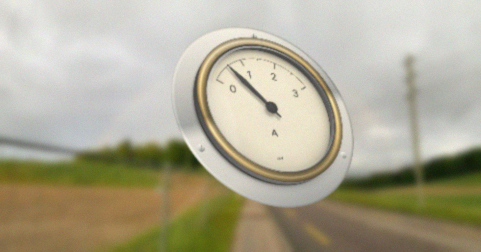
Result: 0.5A
